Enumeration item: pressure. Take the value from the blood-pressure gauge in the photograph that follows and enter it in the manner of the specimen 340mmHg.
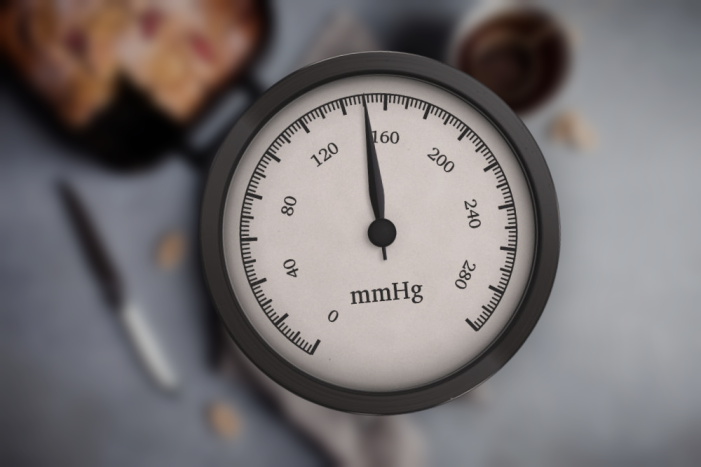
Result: 150mmHg
